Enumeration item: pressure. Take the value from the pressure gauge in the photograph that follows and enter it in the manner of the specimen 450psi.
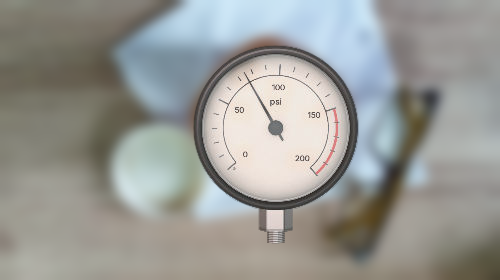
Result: 75psi
